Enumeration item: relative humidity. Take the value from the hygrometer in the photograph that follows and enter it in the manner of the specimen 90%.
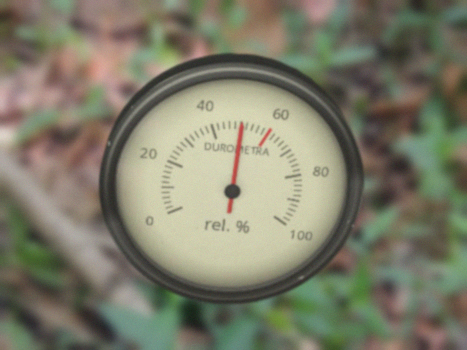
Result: 50%
